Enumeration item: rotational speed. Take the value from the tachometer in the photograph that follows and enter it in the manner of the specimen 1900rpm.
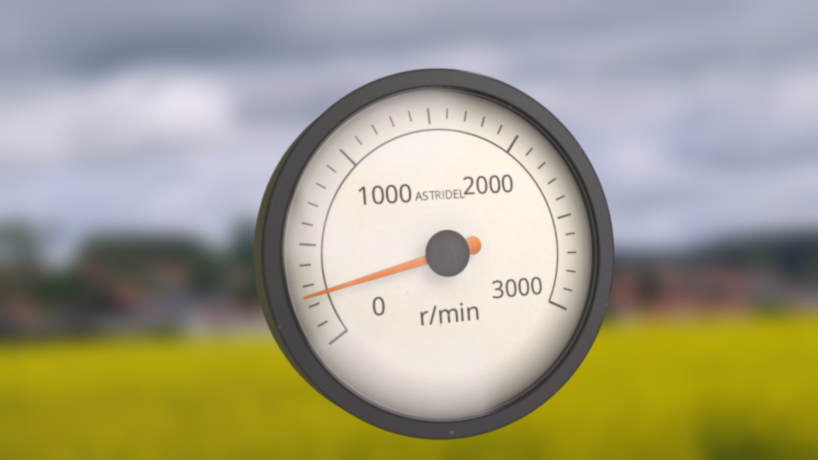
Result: 250rpm
